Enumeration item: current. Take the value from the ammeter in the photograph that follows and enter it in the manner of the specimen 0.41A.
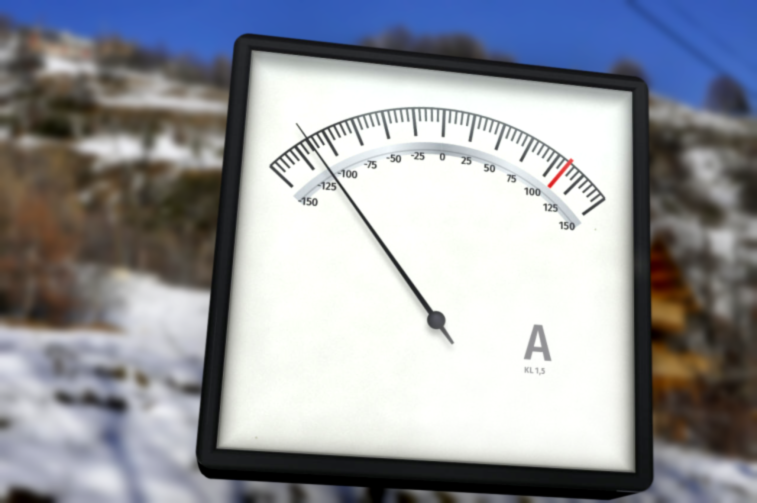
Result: -115A
